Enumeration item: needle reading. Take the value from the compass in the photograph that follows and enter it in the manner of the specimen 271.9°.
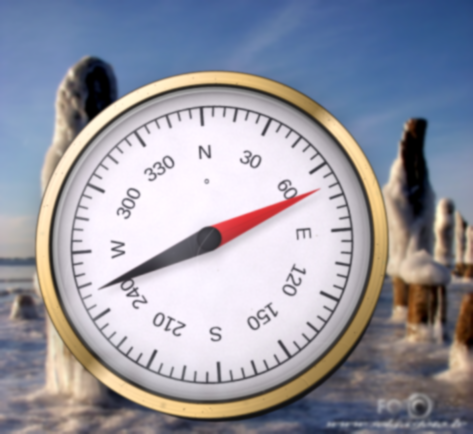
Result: 70°
